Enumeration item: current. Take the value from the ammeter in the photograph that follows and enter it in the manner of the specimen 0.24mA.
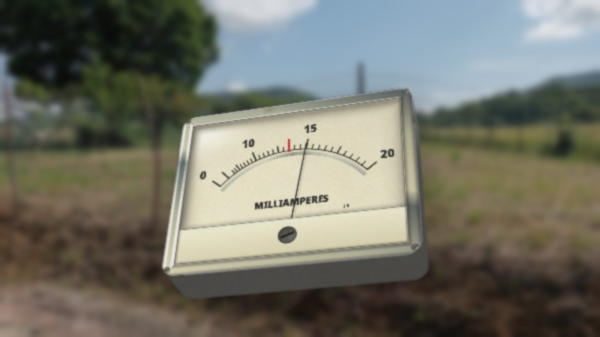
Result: 15mA
